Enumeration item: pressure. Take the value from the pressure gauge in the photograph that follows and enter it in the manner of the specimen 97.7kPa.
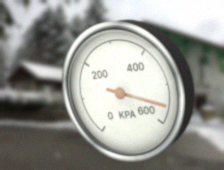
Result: 550kPa
